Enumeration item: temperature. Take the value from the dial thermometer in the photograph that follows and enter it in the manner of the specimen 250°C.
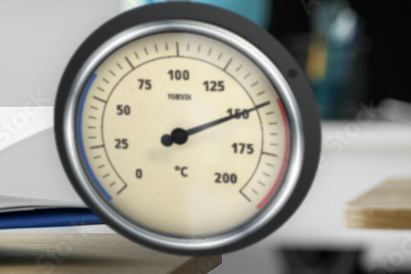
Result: 150°C
